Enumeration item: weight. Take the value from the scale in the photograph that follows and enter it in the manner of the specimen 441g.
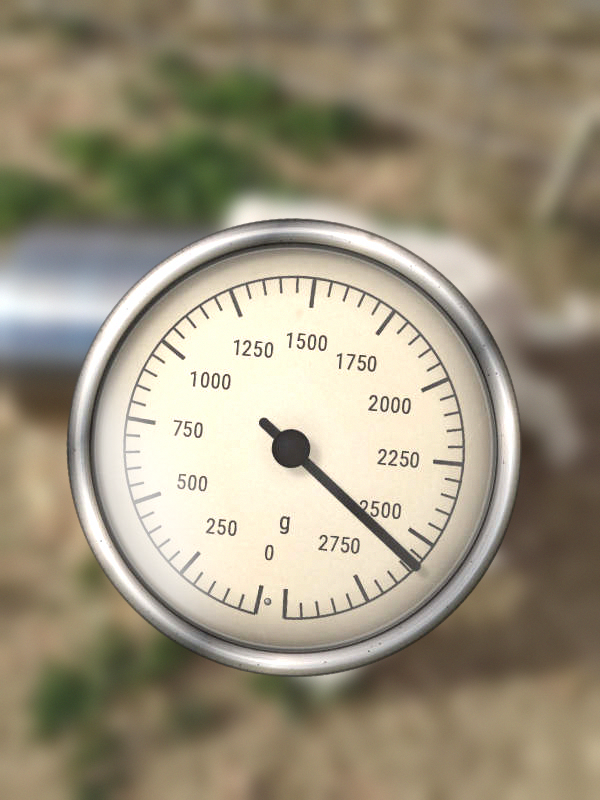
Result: 2575g
